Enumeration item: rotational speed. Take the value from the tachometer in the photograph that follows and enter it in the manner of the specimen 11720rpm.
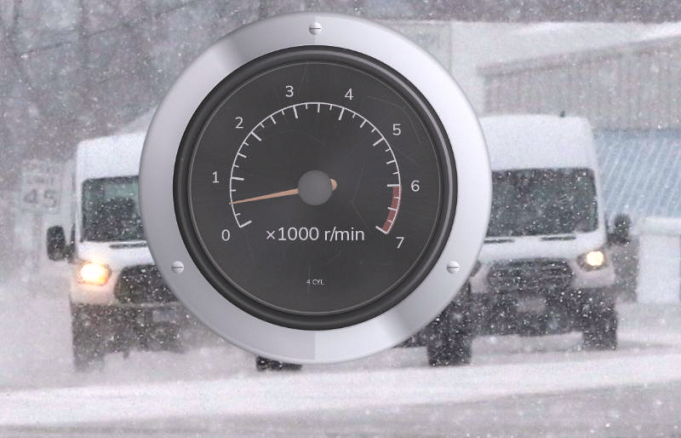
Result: 500rpm
